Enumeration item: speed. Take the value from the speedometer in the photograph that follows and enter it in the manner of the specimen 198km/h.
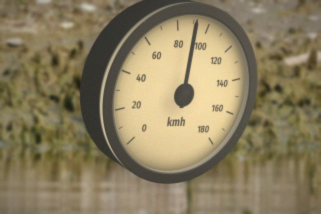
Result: 90km/h
